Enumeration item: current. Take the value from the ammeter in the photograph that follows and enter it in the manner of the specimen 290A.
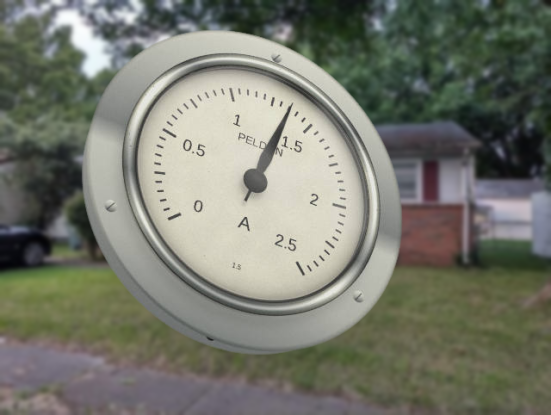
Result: 1.35A
